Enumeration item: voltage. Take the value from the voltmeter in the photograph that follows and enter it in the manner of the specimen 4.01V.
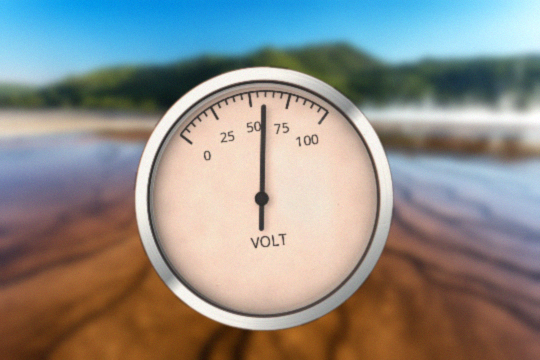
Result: 60V
